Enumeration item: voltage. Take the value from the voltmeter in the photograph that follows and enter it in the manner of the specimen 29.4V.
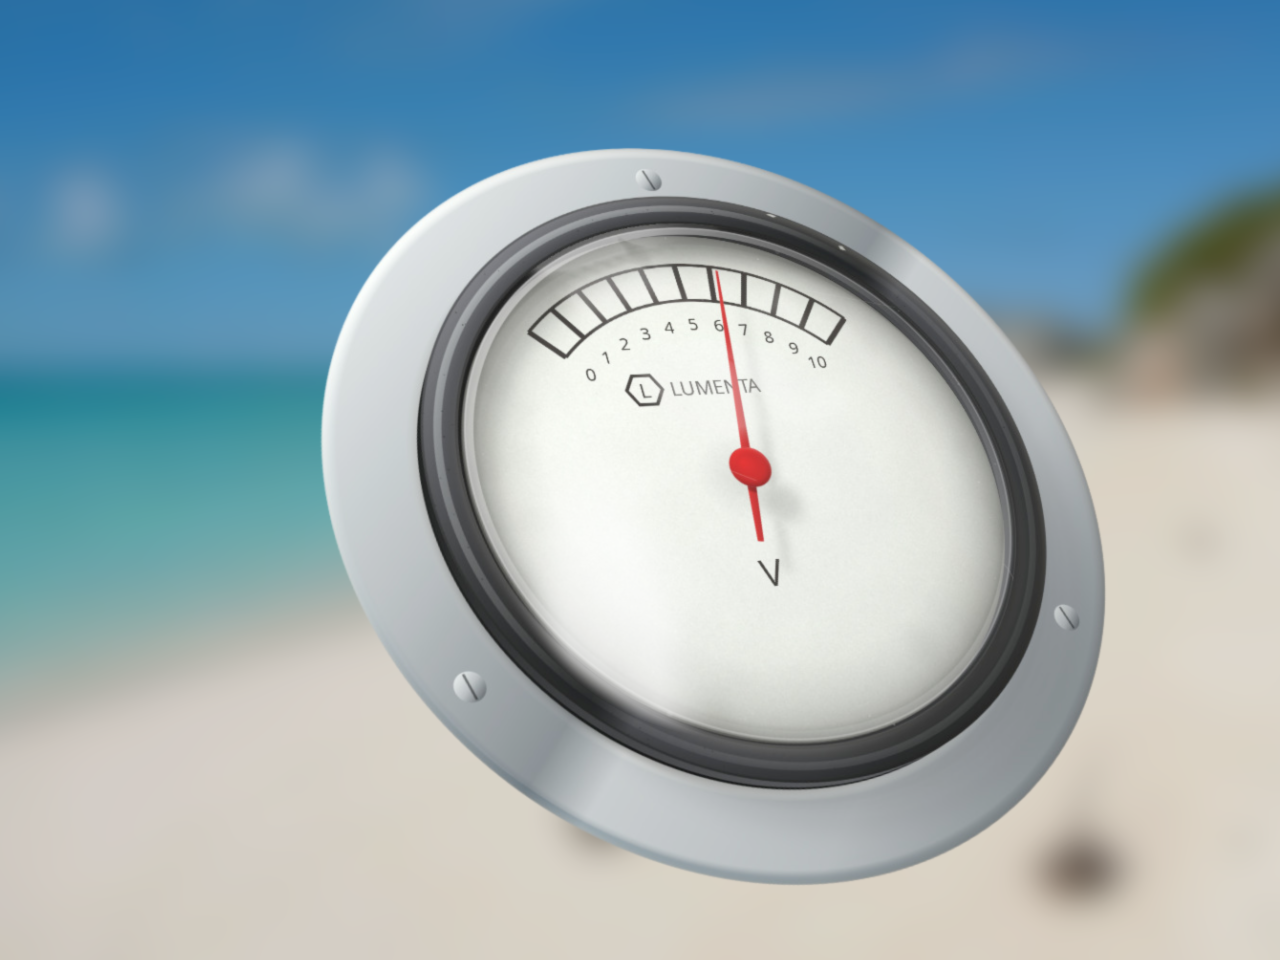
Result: 6V
